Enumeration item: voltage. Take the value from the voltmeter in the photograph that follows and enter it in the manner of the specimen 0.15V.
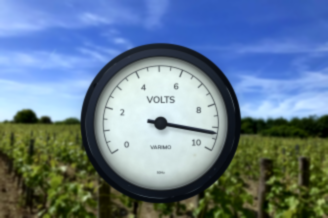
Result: 9.25V
